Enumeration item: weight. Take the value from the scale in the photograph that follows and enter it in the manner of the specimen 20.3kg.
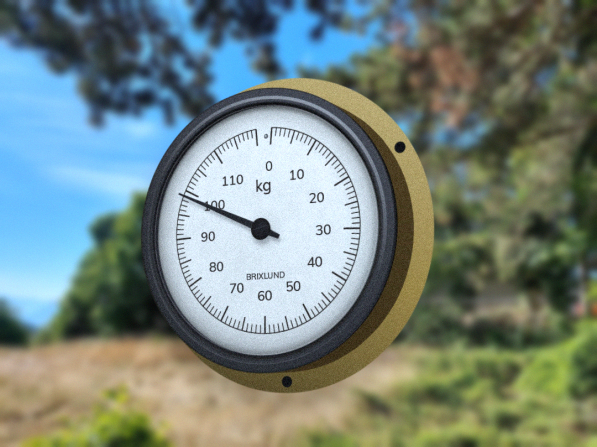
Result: 99kg
